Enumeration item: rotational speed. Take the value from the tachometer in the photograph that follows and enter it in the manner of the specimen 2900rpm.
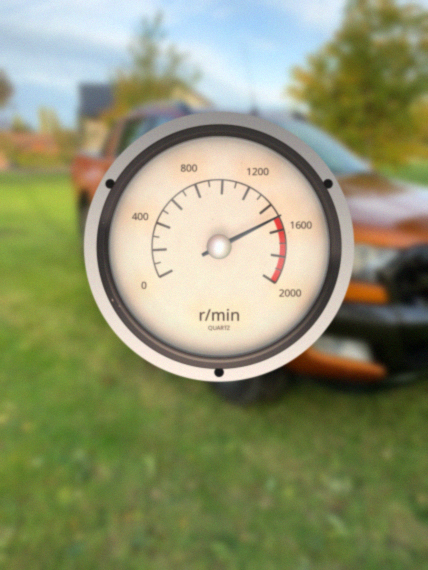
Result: 1500rpm
